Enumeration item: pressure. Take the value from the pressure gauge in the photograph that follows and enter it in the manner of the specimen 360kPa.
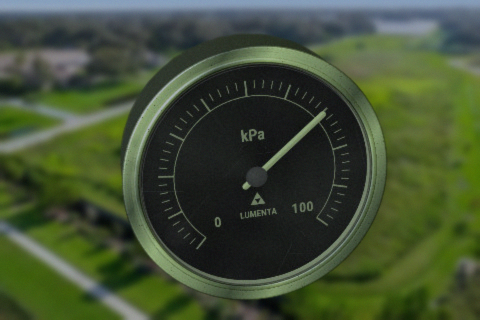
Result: 70kPa
